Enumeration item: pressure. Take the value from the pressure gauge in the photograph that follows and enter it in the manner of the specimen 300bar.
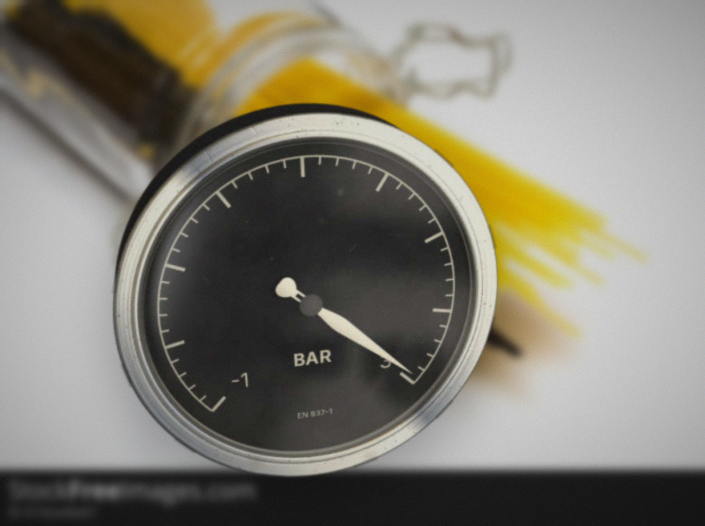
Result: 2.95bar
